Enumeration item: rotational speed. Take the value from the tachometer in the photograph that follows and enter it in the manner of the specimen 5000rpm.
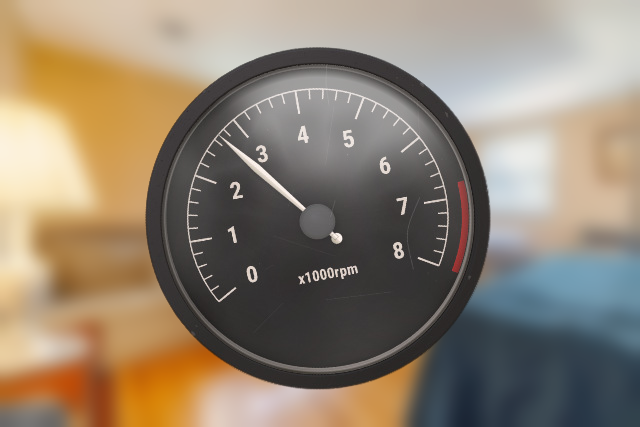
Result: 2700rpm
